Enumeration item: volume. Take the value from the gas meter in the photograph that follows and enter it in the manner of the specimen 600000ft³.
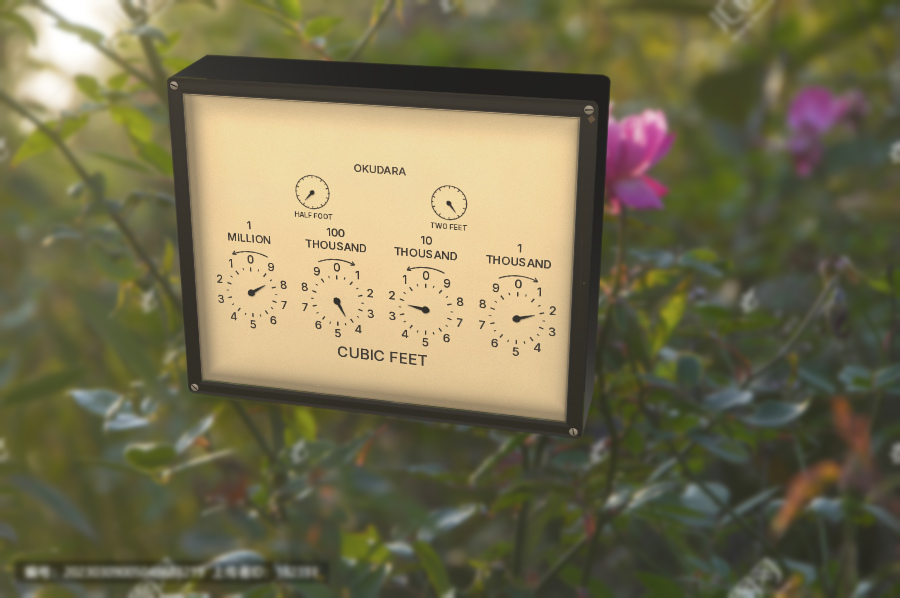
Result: 842200ft³
